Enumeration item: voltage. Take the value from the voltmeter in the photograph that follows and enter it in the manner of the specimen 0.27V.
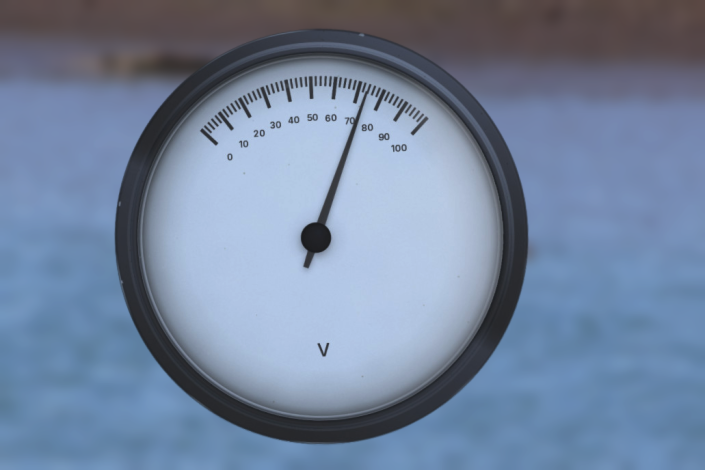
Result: 74V
